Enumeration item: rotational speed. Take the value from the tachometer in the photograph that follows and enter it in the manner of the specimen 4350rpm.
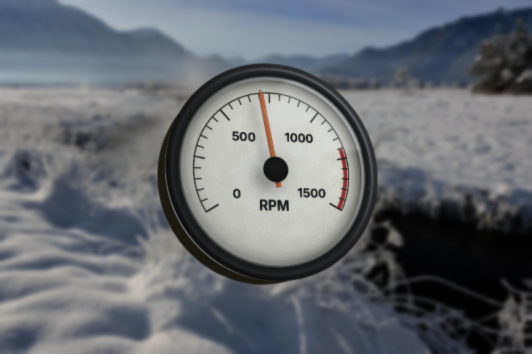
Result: 700rpm
